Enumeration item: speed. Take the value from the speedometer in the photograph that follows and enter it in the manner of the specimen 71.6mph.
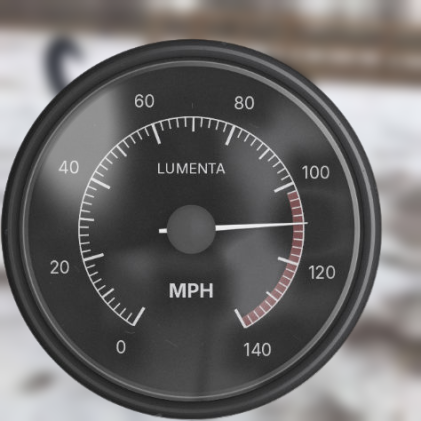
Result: 110mph
